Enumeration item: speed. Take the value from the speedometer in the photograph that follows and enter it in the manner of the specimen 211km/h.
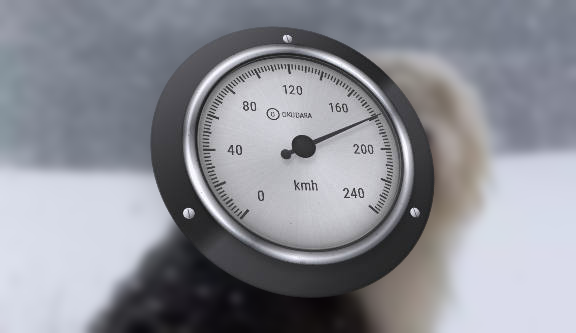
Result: 180km/h
